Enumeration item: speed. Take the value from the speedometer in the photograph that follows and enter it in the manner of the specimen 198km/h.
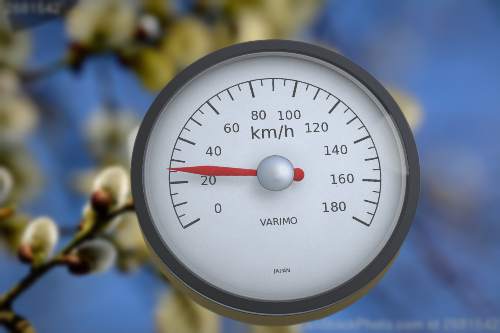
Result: 25km/h
